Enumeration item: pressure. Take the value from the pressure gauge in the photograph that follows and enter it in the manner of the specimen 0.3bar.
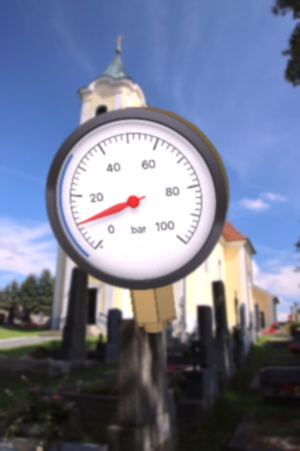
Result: 10bar
